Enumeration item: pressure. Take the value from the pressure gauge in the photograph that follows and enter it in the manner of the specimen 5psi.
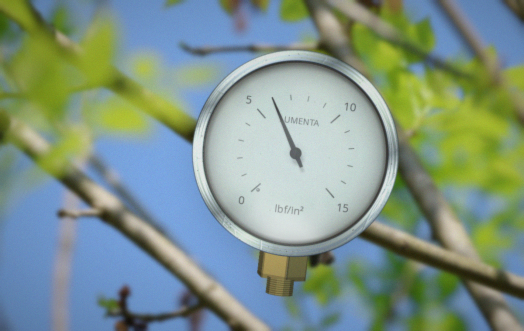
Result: 6psi
